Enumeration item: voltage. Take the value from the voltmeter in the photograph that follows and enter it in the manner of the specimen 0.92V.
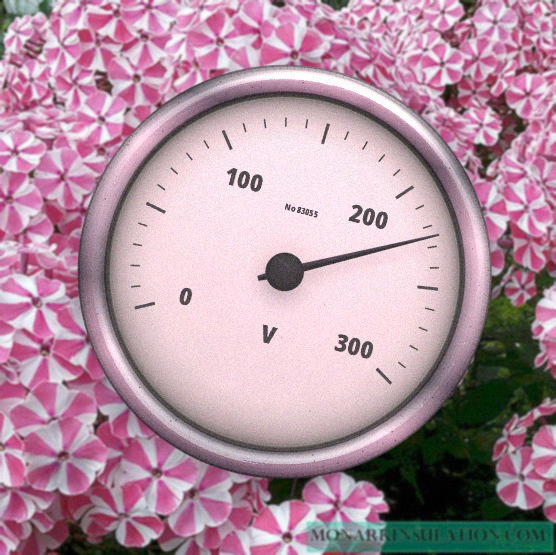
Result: 225V
